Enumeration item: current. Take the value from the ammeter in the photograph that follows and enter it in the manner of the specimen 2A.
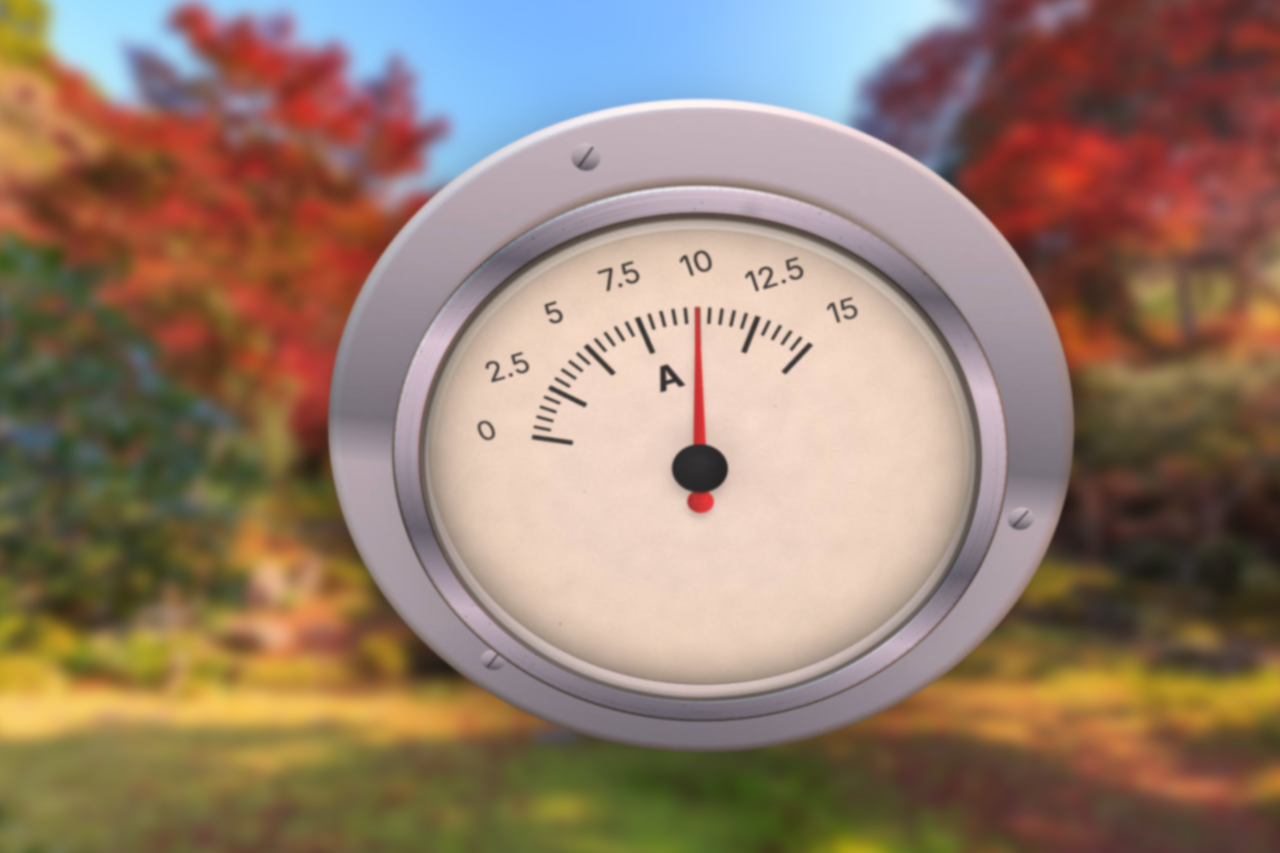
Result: 10A
